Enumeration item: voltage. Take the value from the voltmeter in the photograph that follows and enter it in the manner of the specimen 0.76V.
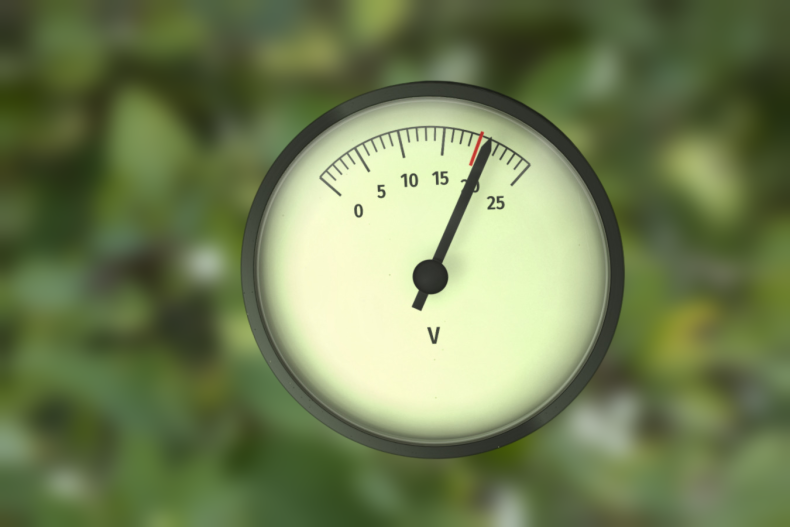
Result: 20V
